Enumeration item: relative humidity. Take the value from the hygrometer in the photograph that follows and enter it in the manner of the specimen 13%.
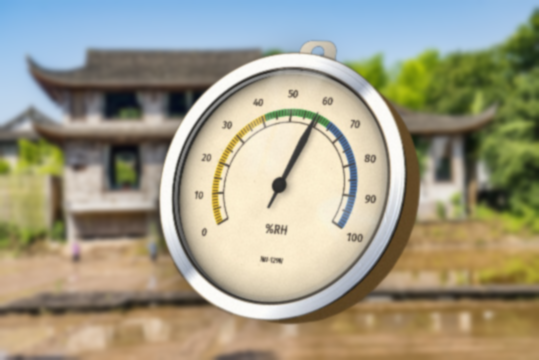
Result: 60%
